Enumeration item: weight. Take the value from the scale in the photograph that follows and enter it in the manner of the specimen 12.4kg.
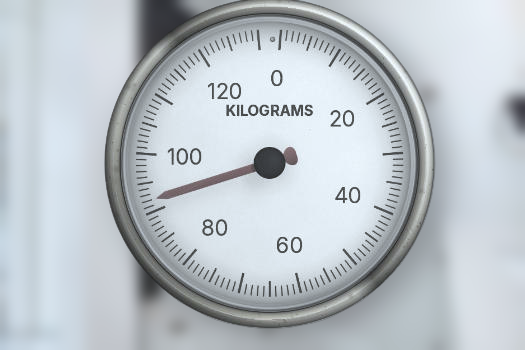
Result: 92kg
